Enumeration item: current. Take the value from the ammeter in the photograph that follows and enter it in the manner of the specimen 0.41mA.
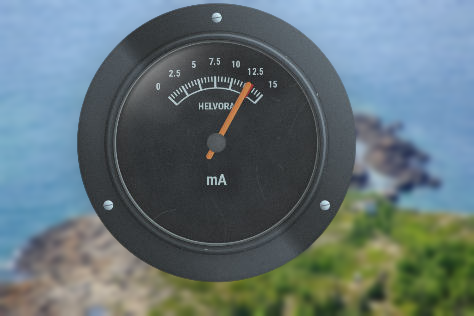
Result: 12.5mA
